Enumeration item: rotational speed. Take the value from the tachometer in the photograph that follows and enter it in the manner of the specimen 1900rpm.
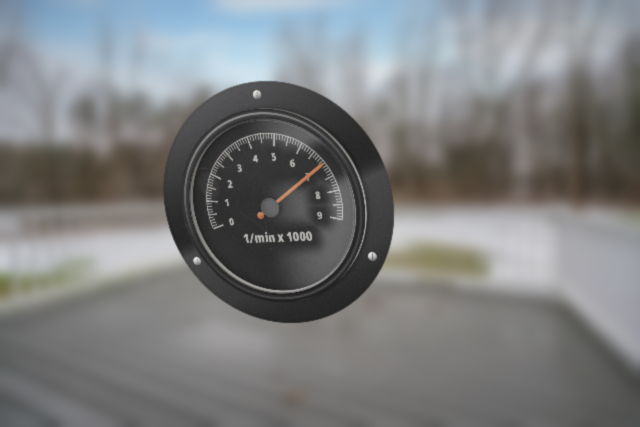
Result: 7000rpm
